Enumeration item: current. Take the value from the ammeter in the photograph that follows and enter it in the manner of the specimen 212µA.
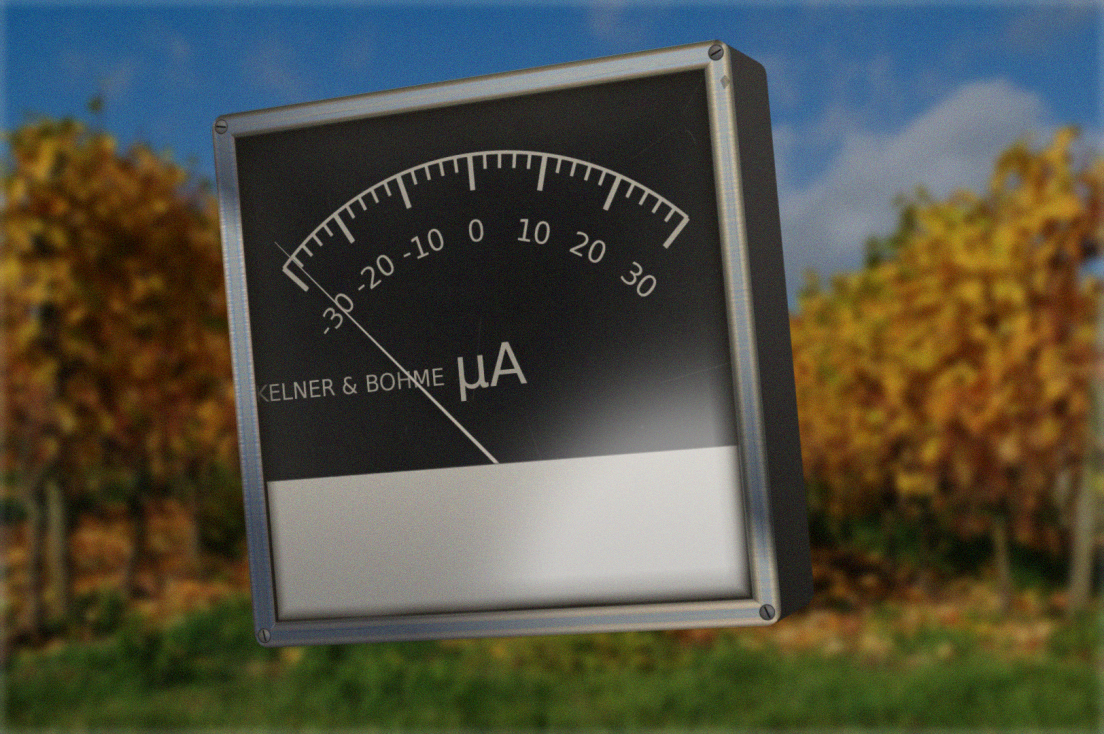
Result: -28µA
